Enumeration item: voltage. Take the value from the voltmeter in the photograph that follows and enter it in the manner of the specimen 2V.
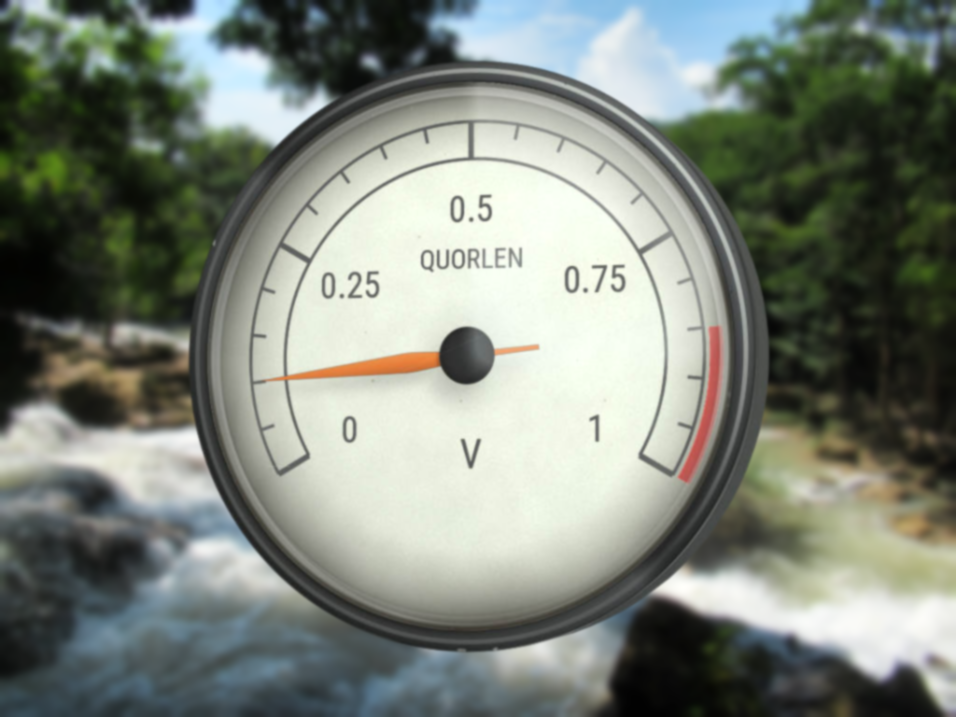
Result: 0.1V
